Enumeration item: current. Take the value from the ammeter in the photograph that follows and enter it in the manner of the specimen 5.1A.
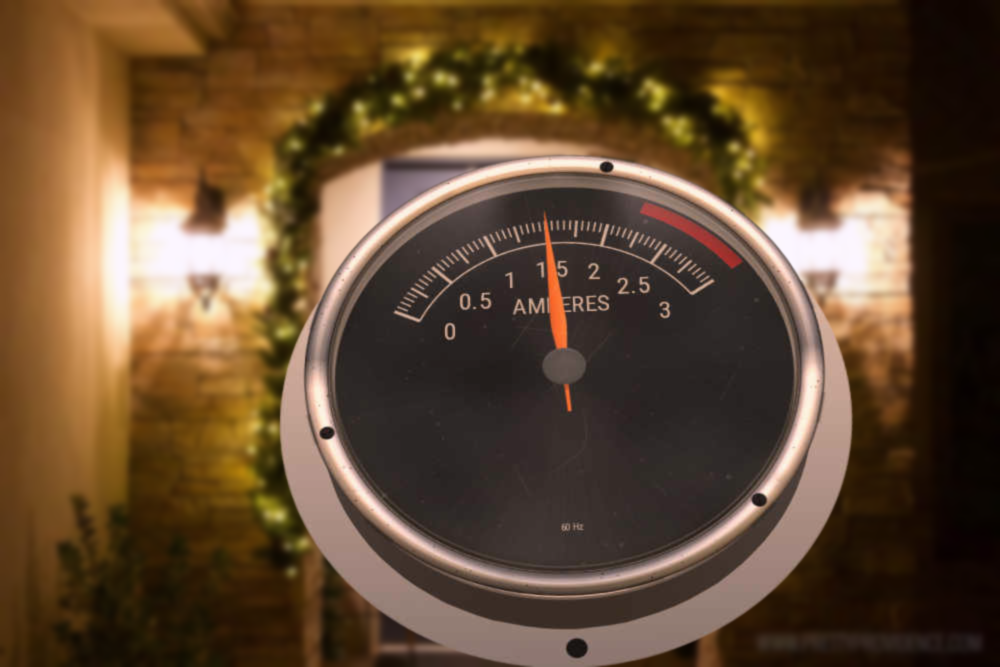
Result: 1.5A
